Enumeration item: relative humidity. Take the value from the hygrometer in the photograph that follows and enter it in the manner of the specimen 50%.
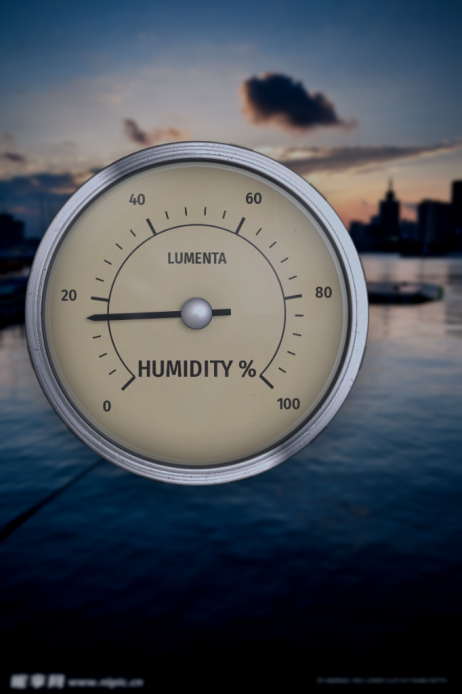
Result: 16%
